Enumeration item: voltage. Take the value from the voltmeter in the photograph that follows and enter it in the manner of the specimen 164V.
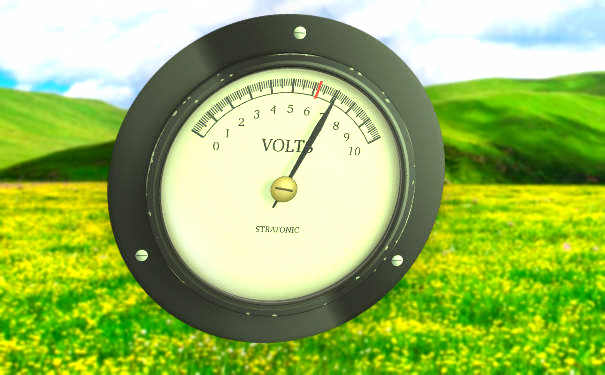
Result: 7V
